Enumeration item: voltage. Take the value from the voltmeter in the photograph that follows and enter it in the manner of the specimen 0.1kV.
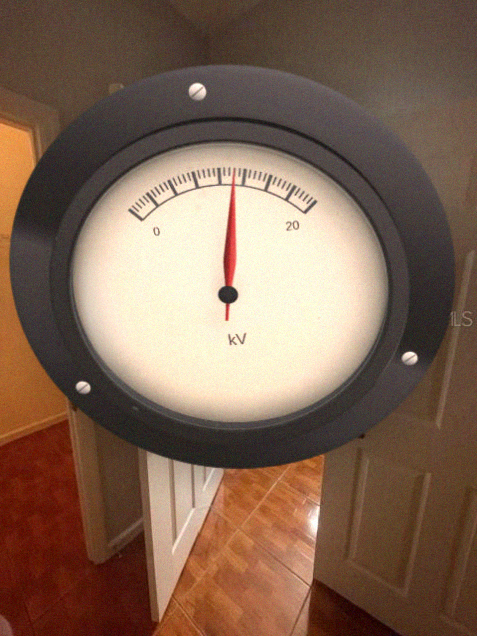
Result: 11.5kV
